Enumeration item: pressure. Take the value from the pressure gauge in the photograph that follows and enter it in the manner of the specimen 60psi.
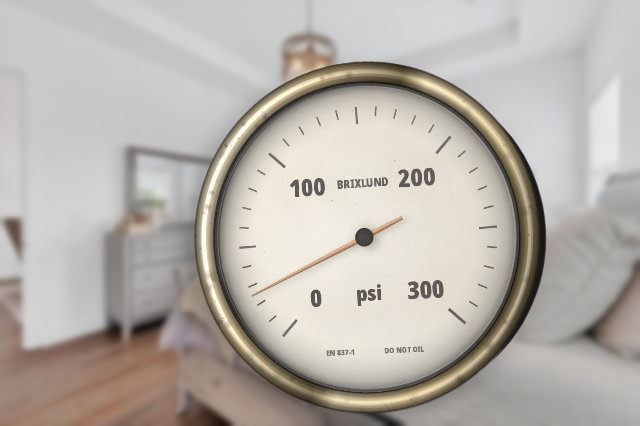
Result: 25psi
